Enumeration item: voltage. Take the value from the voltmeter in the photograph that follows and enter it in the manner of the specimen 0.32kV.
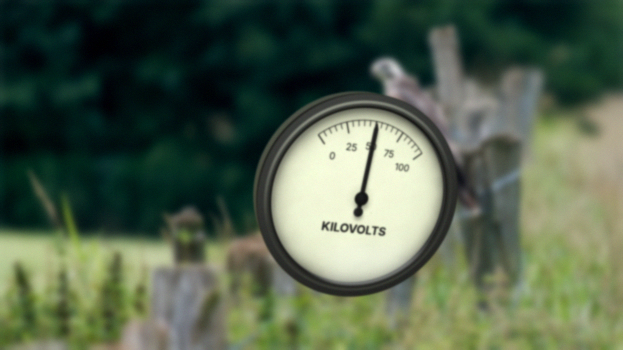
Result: 50kV
